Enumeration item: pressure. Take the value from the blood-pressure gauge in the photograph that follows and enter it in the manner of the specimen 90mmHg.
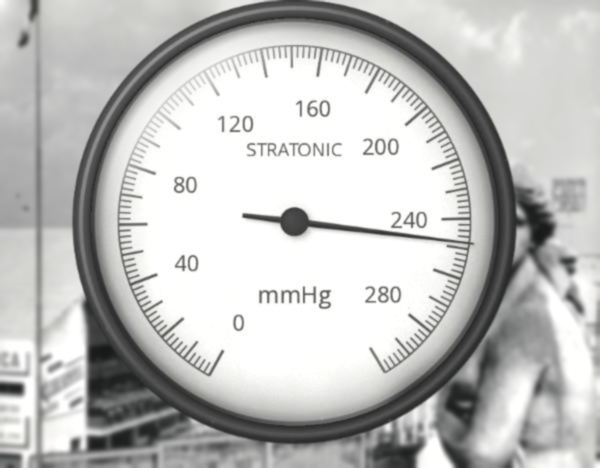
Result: 248mmHg
